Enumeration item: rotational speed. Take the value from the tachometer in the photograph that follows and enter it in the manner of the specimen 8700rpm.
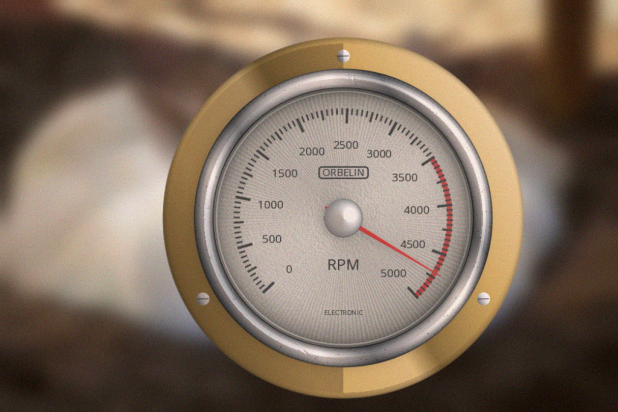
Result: 4700rpm
